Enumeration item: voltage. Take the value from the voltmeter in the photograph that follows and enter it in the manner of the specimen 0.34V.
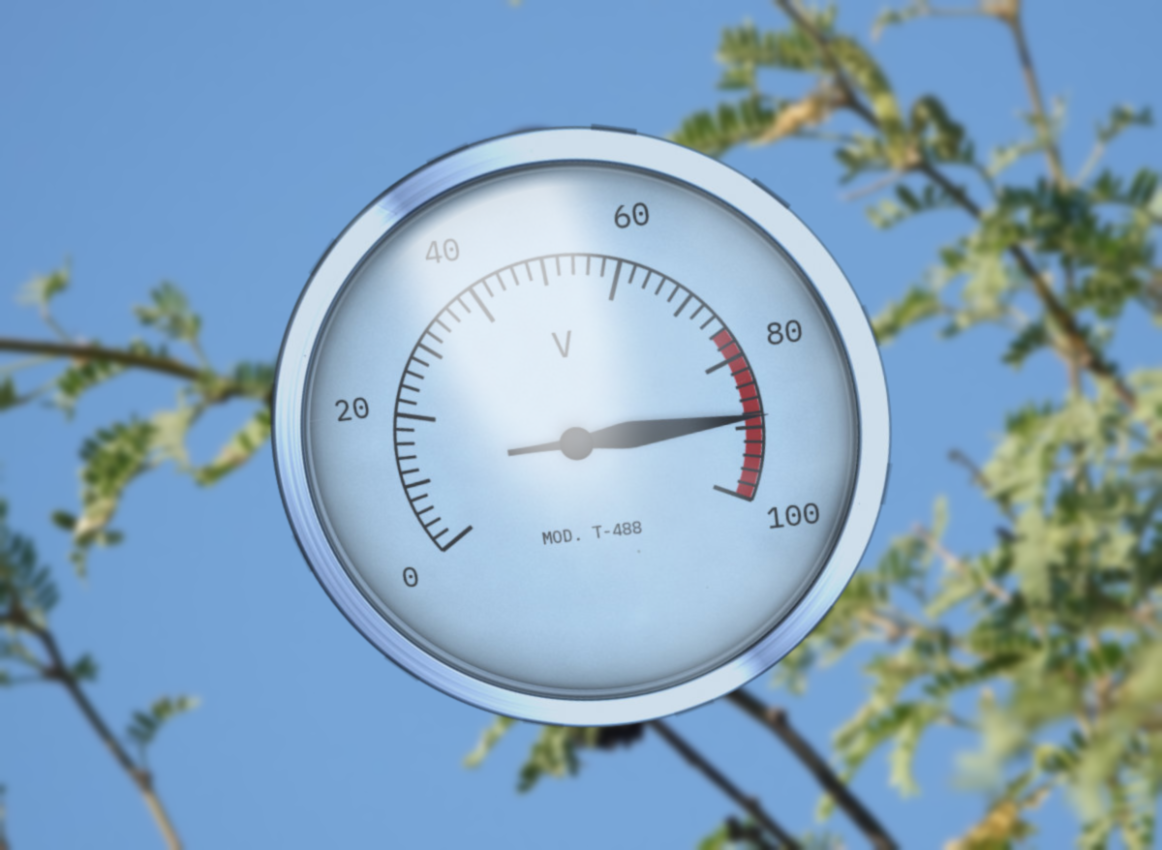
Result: 88V
